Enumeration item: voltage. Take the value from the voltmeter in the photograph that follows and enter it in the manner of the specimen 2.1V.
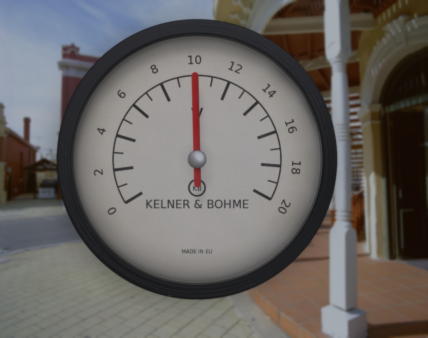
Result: 10V
